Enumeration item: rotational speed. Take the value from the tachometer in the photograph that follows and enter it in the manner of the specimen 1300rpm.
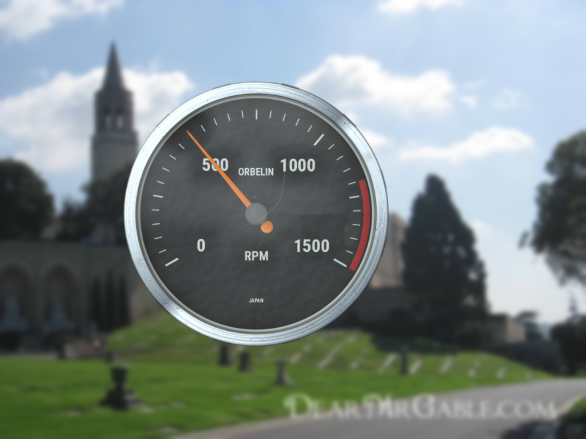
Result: 500rpm
